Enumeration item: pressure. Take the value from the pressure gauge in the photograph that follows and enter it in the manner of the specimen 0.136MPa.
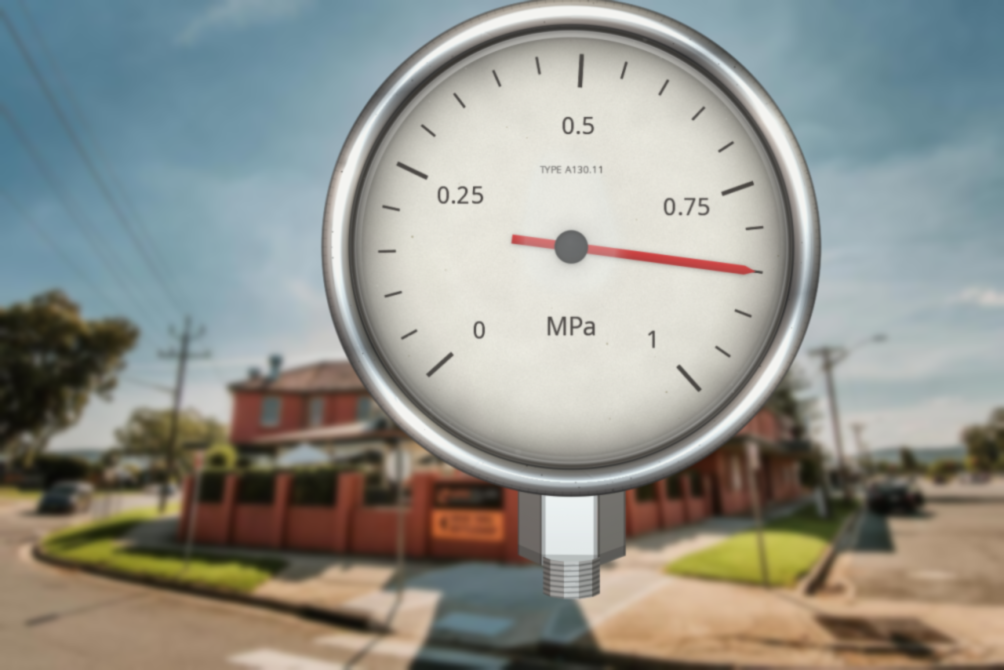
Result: 0.85MPa
